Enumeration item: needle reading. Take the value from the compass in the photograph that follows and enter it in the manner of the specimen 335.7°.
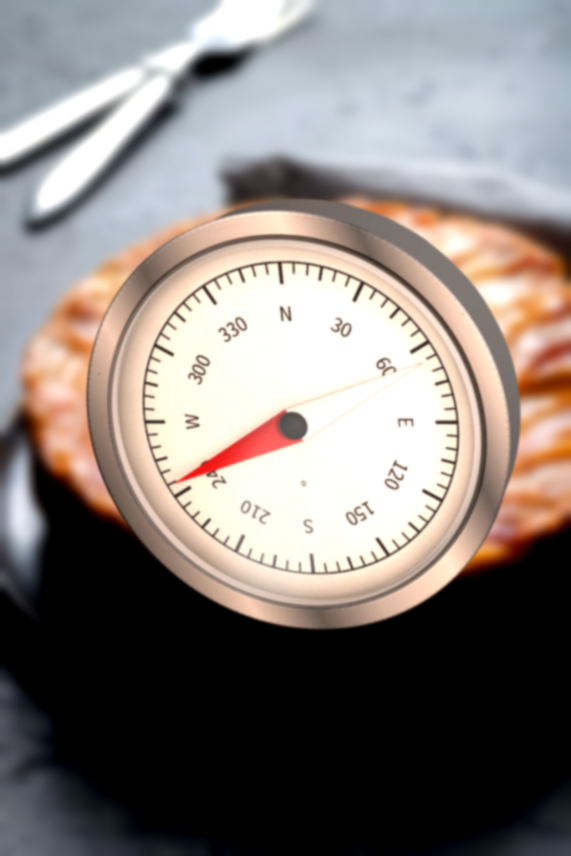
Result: 245°
